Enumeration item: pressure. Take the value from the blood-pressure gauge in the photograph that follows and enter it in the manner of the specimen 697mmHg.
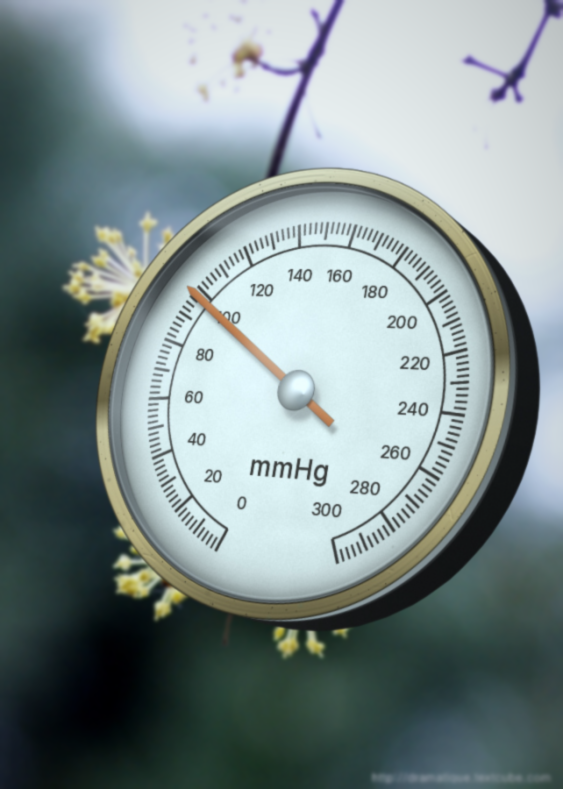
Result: 98mmHg
